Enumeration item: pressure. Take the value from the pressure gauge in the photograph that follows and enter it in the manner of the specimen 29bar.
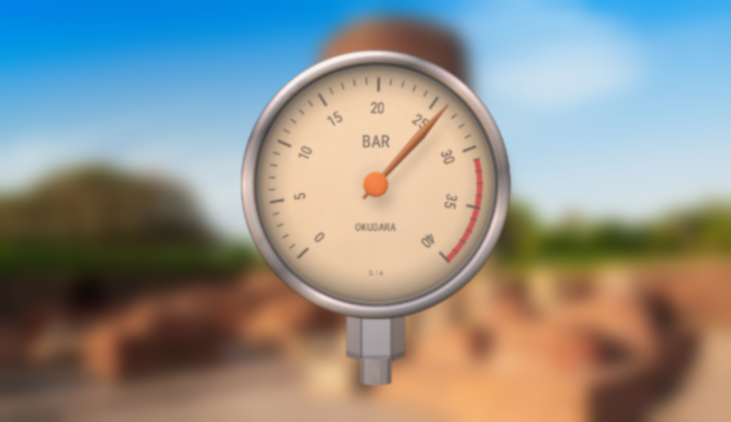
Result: 26bar
